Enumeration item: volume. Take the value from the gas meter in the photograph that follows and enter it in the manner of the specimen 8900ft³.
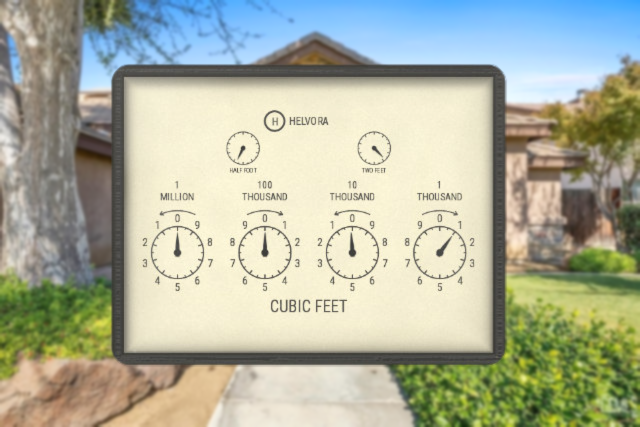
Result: 100ft³
